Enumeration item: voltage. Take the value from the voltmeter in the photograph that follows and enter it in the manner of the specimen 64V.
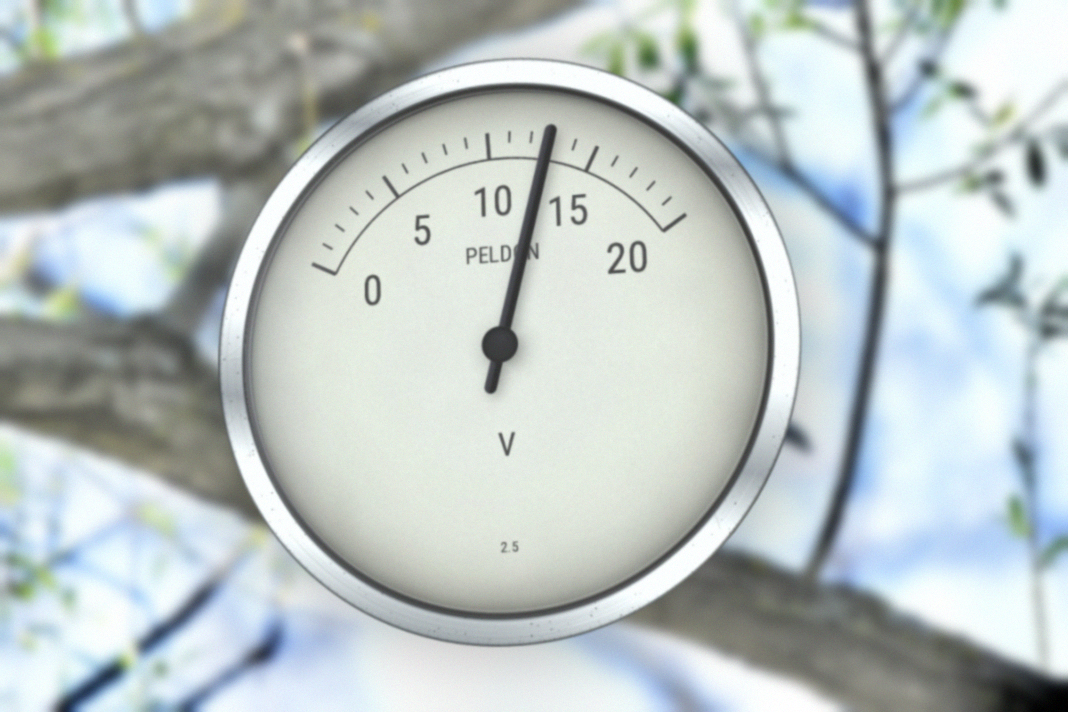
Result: 13V
